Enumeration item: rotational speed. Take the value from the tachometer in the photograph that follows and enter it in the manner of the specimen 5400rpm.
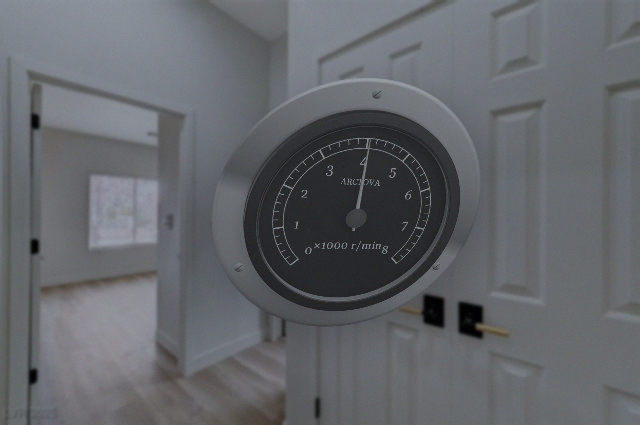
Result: 4000rpm
